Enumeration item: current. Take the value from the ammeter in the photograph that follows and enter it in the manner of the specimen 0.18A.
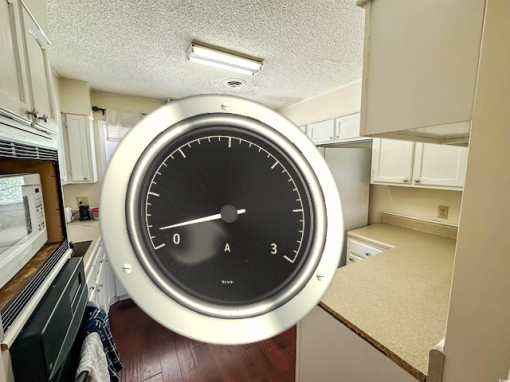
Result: 0.15A
